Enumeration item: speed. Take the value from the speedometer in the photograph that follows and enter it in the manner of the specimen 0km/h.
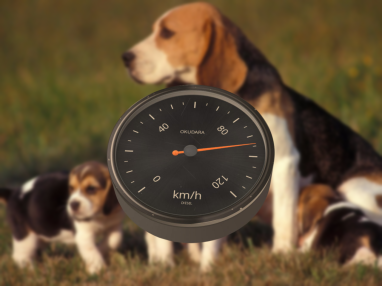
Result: 95km/h
